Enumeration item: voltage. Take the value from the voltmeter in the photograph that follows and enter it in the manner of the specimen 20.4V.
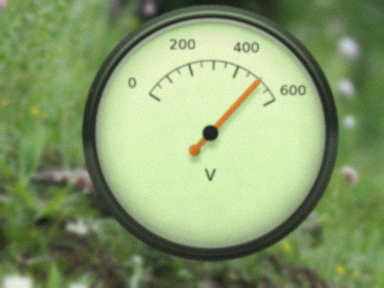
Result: 500V
